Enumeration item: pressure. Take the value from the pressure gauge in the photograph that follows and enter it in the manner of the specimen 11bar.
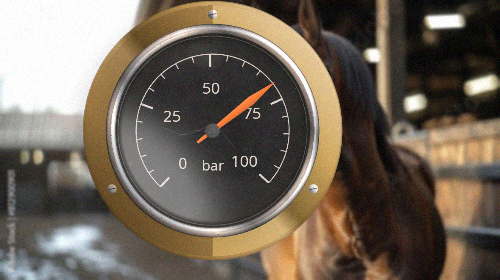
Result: 70bar
